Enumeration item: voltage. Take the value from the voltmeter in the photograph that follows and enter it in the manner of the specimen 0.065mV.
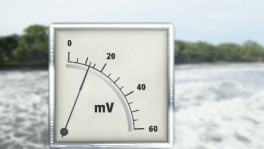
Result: 12.5mV
